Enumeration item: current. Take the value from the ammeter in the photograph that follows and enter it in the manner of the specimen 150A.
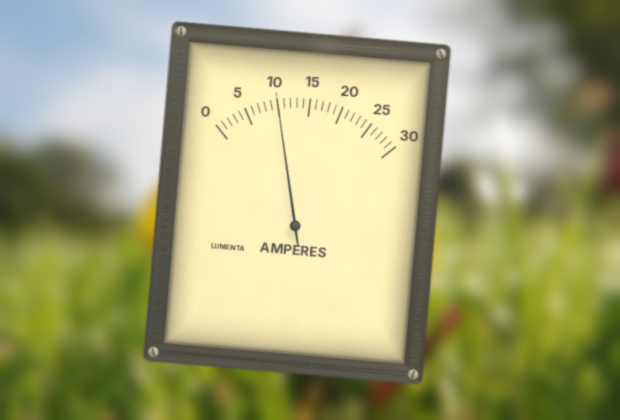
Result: 10A
